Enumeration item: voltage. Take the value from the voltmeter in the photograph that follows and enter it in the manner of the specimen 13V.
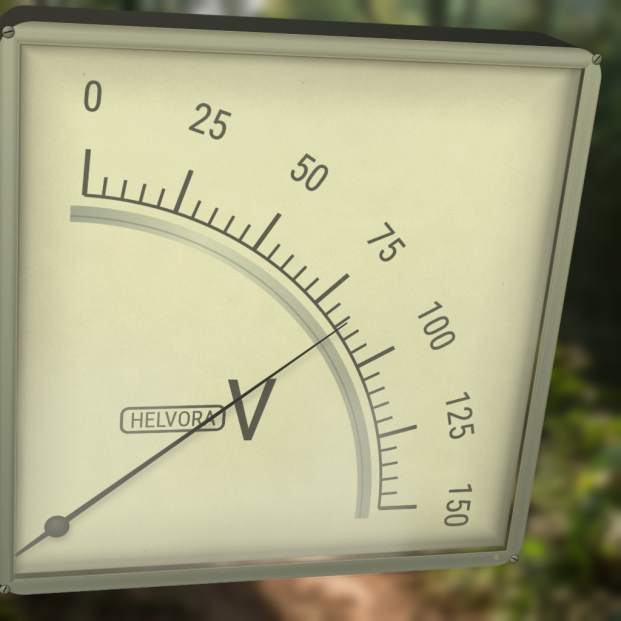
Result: 85V
